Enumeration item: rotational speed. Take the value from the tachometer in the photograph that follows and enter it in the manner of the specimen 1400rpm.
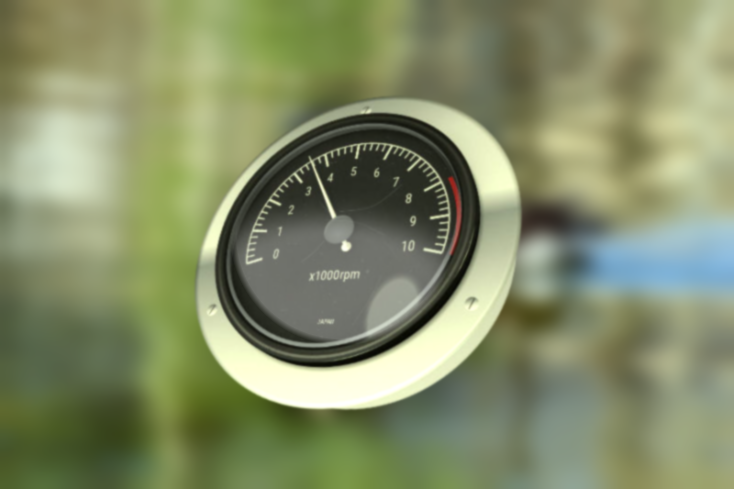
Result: 3600rpm
